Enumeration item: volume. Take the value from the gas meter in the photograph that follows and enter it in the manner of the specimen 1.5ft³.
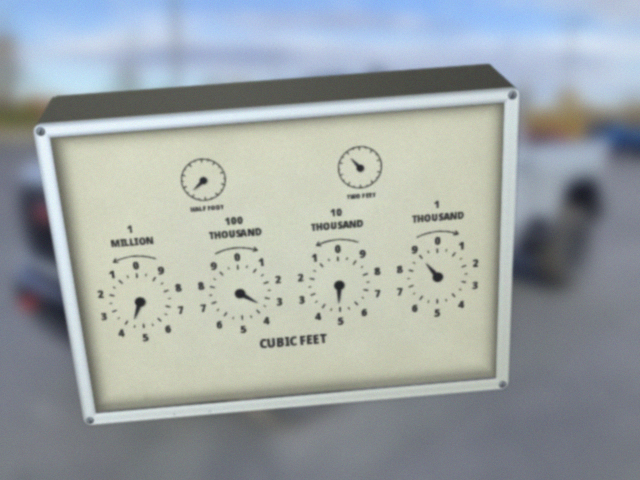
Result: 434900ft³
